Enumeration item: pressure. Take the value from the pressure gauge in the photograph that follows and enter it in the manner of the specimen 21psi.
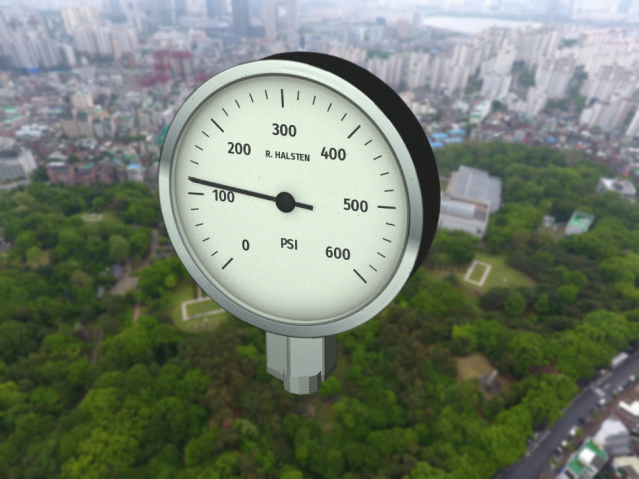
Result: 120psi
